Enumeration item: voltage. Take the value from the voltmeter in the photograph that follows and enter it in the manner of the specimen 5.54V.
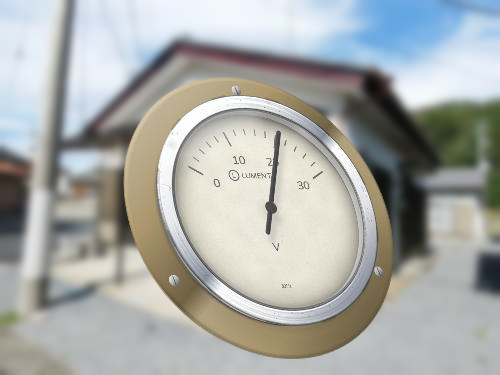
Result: 20V
